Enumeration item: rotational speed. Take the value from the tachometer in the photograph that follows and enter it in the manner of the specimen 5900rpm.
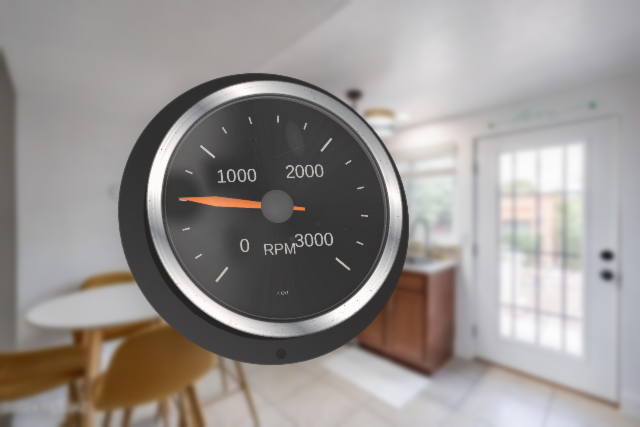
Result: 600rpm
